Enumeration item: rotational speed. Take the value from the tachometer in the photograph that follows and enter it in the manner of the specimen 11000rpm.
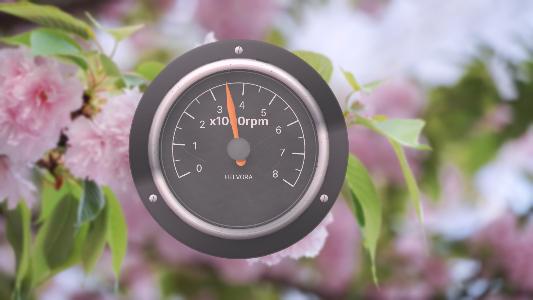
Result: 3500rpm
